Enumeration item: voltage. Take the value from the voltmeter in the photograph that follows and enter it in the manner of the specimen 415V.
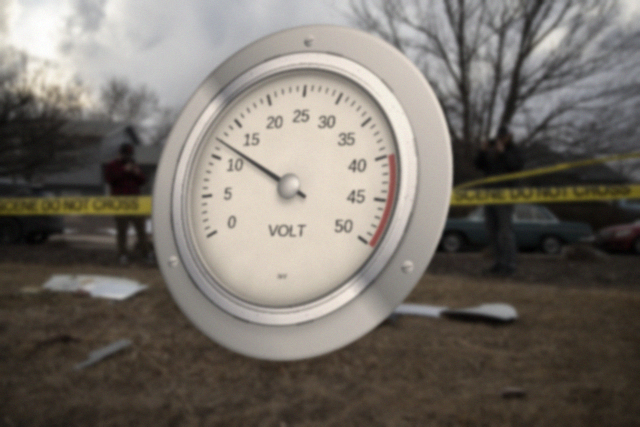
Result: 12V
